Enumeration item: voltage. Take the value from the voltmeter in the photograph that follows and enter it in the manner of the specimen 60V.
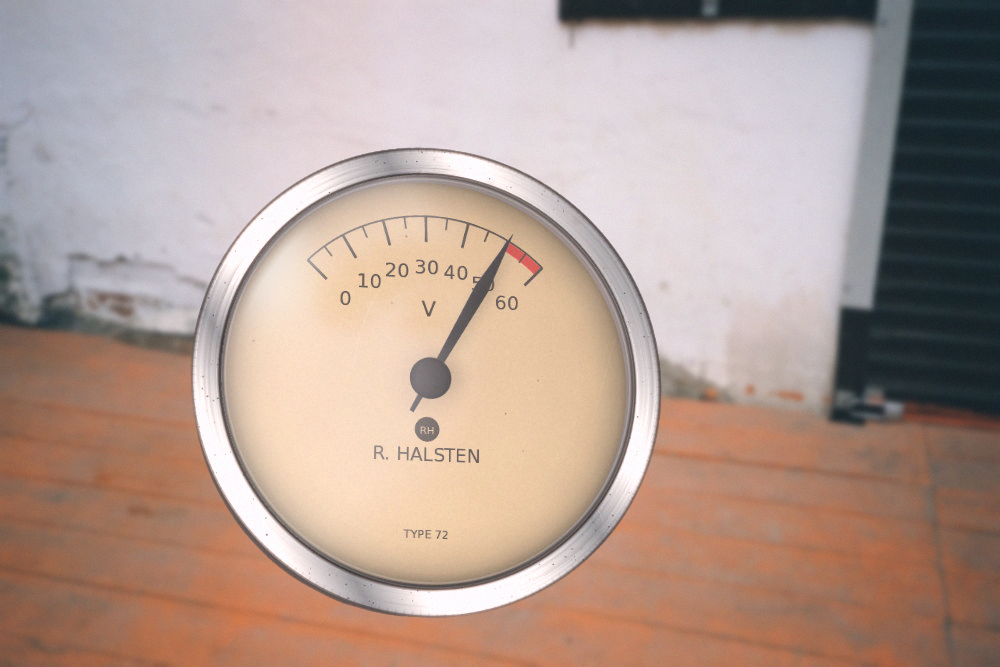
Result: 50V
